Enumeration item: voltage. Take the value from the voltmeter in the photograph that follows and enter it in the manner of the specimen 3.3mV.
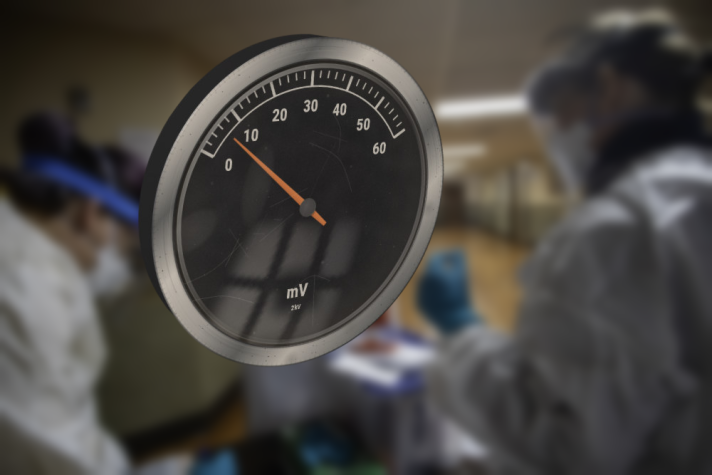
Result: 6mV
